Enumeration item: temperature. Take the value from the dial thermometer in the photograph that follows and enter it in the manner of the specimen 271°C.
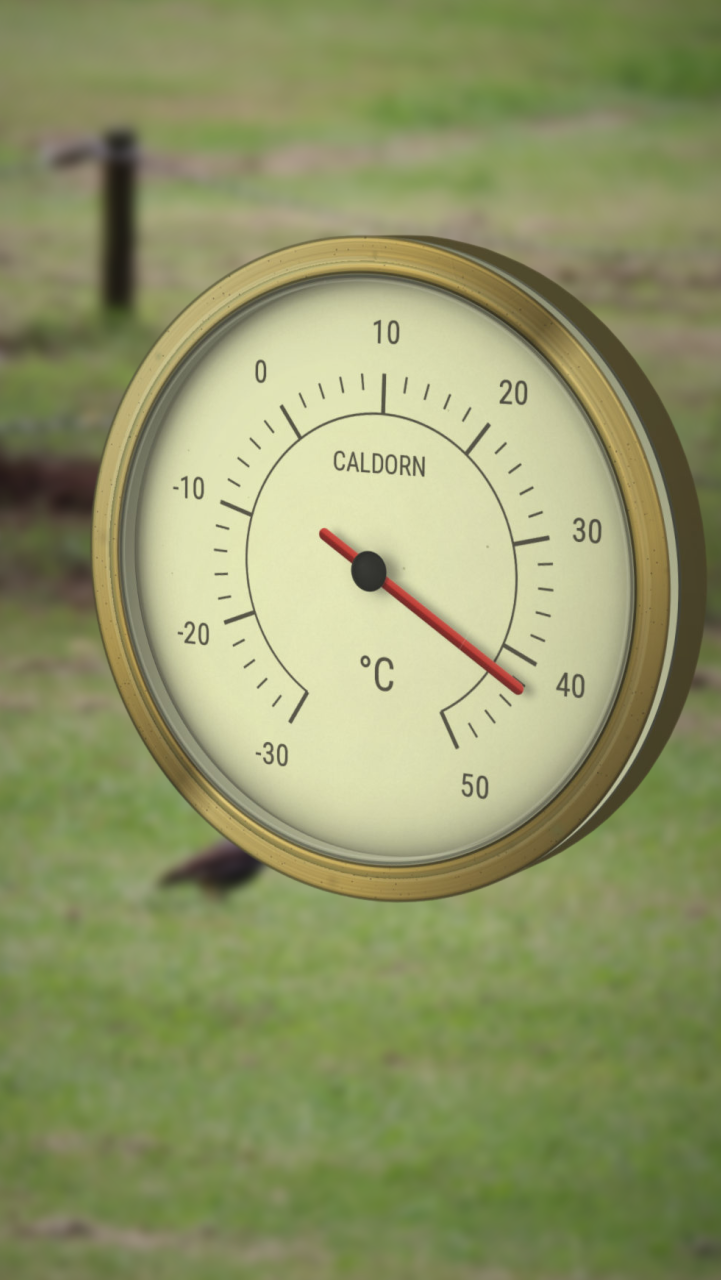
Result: 42°C
